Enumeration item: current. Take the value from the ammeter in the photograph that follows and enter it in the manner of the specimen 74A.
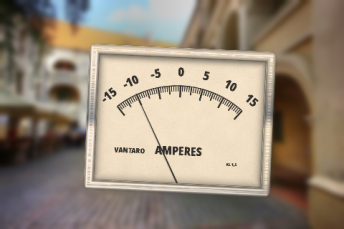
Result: -10A
